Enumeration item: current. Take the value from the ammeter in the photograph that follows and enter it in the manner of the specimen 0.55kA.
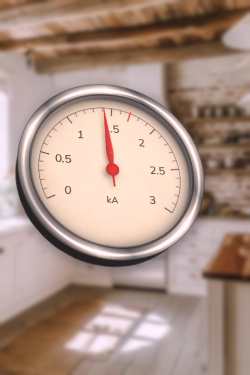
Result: 1.4kA
